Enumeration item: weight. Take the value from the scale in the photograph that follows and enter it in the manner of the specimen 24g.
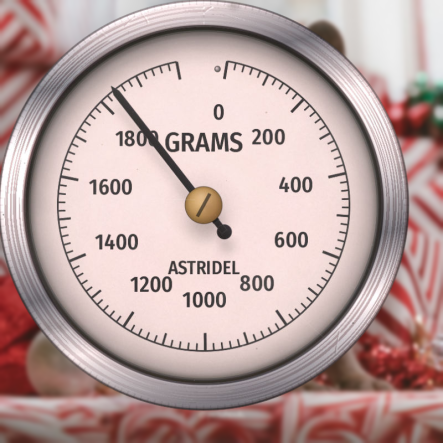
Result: 1840g
